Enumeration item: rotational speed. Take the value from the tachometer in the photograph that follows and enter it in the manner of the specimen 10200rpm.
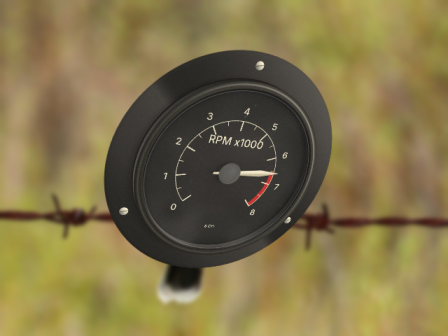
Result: 6500rpm
